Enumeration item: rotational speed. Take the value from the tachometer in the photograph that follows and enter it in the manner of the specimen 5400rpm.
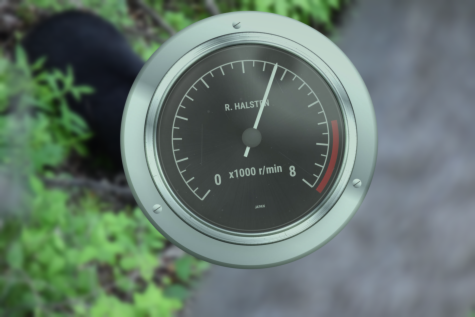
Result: 4750rpm
